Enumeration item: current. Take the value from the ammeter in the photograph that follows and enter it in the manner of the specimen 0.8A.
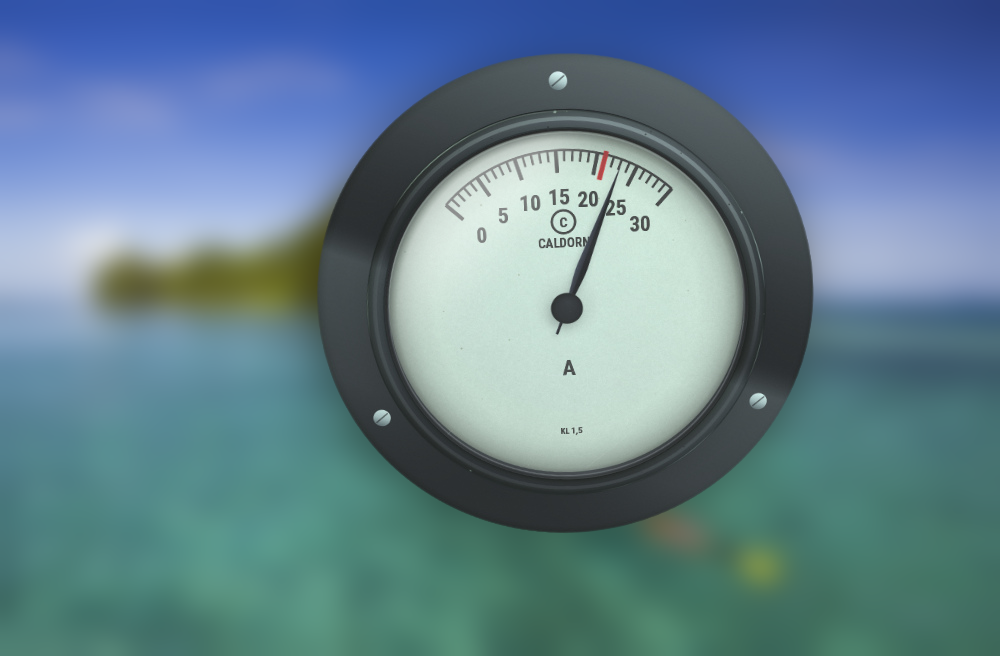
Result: 23A
